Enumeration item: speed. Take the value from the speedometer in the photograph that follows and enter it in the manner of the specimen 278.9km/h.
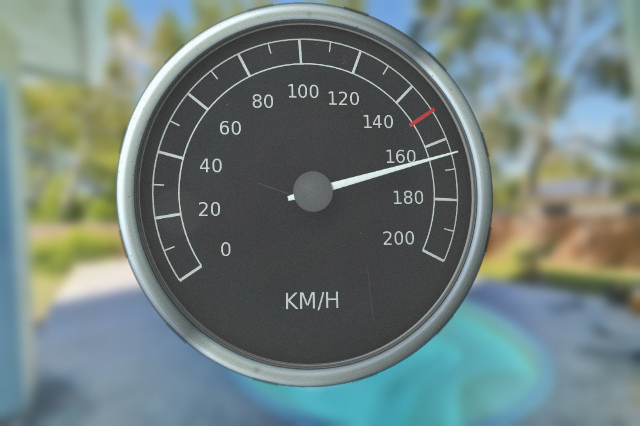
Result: 165km/h
